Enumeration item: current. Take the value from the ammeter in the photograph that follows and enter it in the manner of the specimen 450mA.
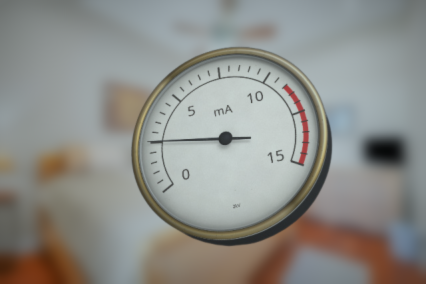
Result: 2.5mA
